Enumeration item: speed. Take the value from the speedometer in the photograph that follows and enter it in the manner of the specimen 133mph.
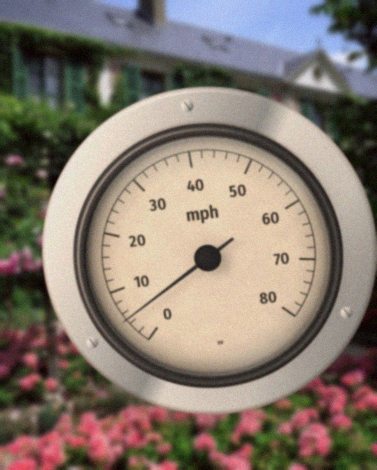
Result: 5mph
